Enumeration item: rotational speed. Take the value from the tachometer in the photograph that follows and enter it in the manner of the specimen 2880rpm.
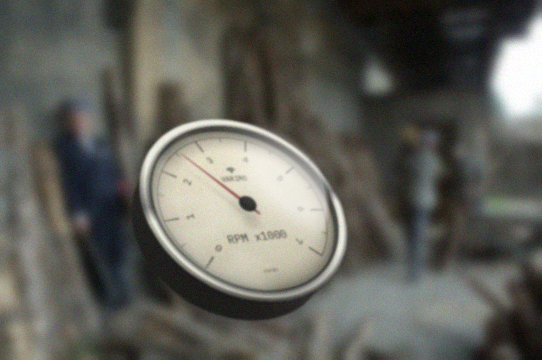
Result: 2500rpm
